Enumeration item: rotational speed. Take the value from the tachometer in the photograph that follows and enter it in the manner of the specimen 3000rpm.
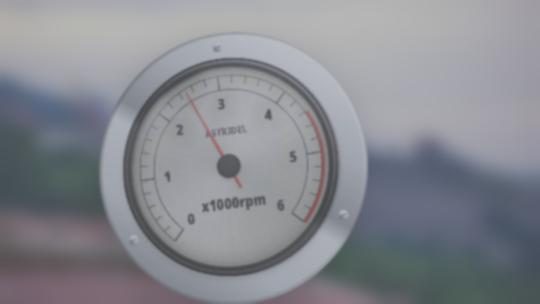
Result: 2500rpm
